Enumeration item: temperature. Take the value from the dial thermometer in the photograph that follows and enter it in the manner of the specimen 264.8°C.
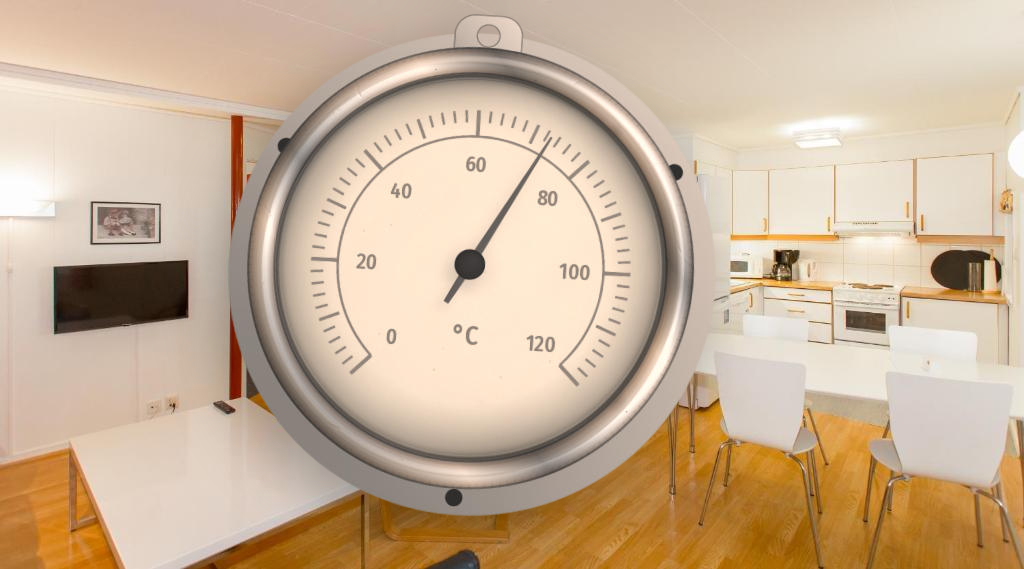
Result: 73°C
